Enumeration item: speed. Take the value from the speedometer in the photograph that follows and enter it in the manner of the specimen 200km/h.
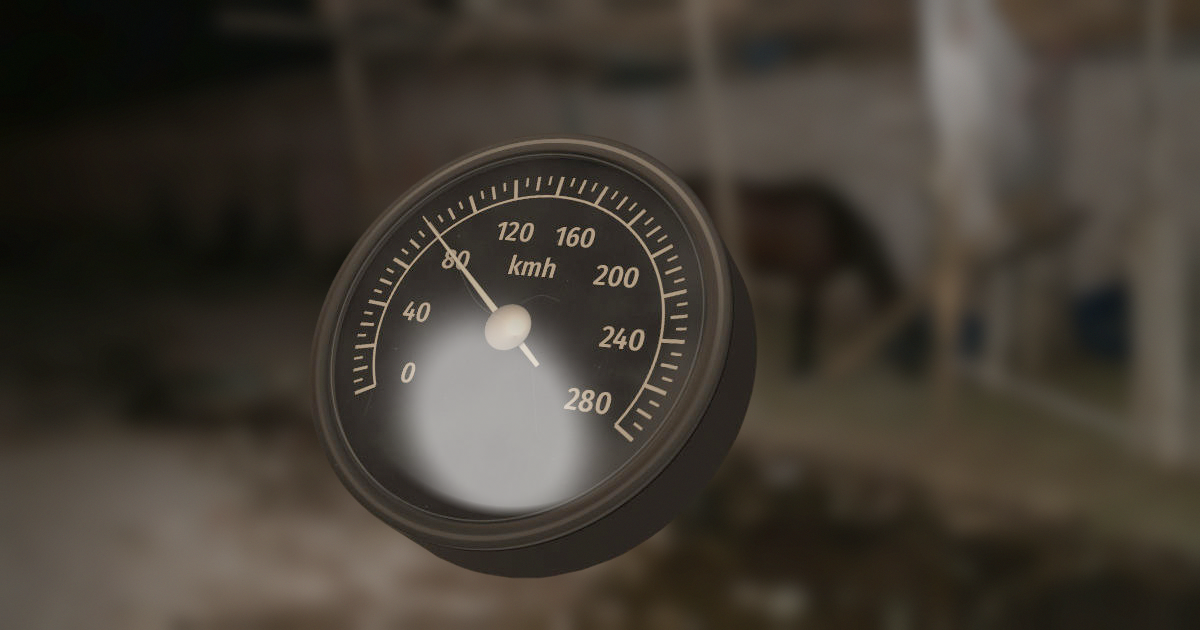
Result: 80km/h
